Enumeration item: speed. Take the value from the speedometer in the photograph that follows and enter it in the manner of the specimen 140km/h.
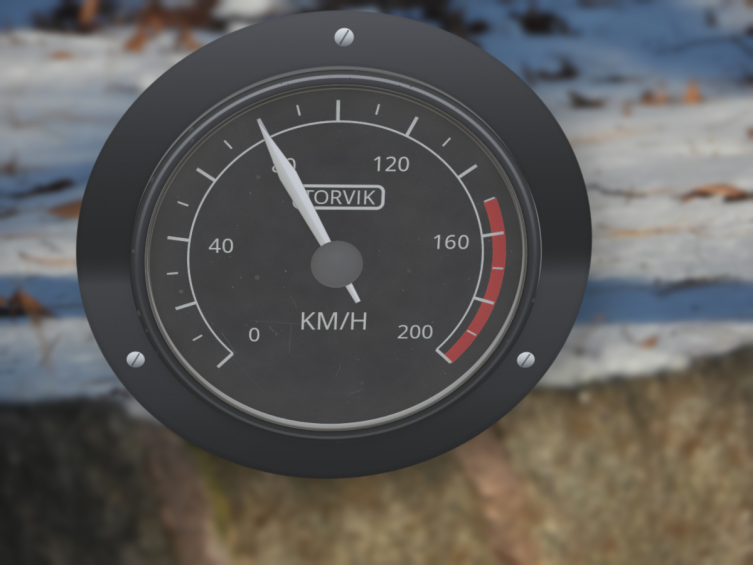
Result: 80km/h
